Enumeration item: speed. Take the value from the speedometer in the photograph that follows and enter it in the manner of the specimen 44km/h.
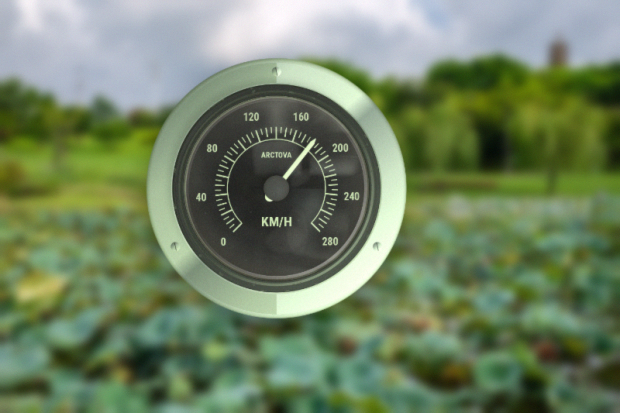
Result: 180km/h
